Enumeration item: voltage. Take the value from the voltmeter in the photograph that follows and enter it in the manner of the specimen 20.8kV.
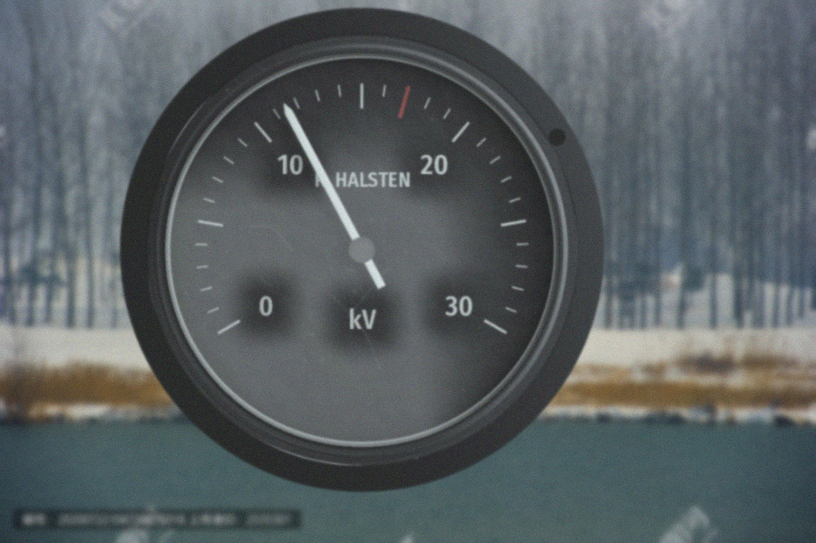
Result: 11.5kV
